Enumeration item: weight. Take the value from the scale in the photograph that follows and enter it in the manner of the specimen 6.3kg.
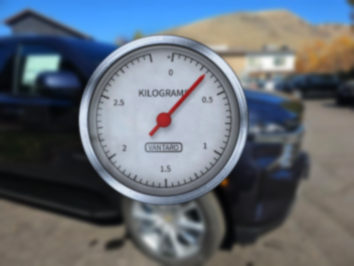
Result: 0.3kg
